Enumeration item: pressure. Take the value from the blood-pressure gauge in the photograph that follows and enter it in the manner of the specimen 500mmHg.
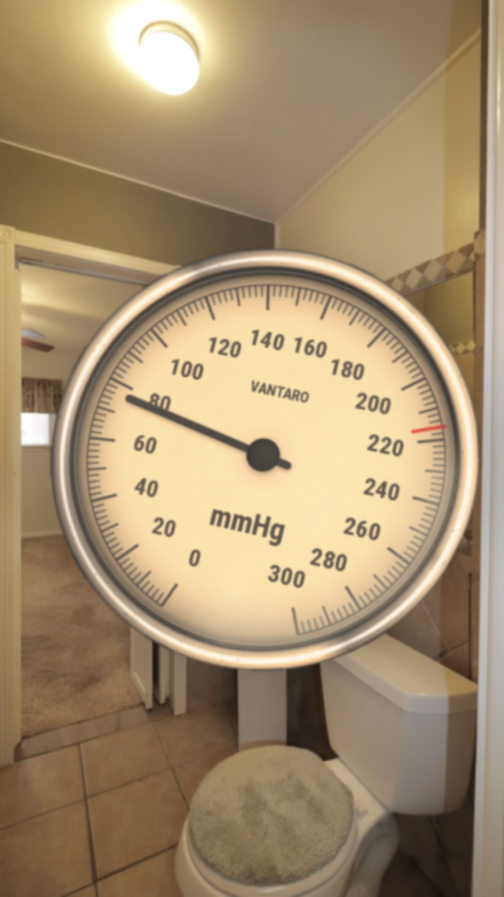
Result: 76mmHg
